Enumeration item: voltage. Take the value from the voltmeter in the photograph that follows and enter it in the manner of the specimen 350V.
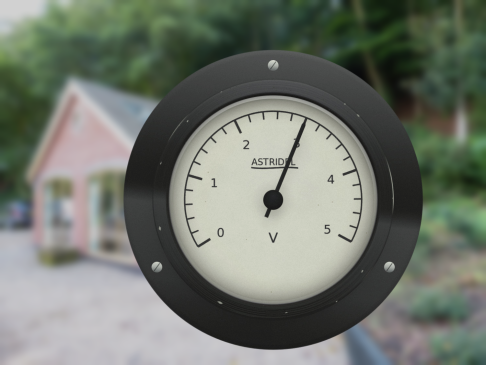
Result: 3V
